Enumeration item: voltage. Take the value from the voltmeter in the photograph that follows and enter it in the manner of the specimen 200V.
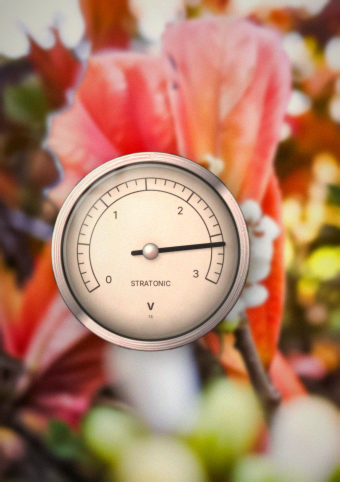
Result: 2.6V
